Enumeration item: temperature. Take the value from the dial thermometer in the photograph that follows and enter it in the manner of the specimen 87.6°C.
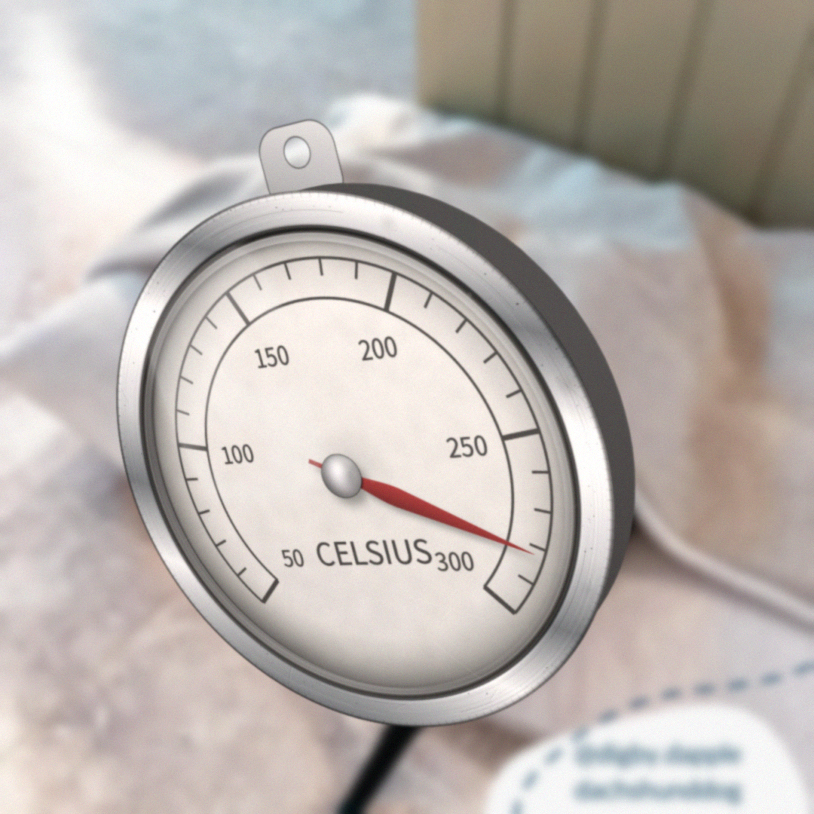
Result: 280°C
